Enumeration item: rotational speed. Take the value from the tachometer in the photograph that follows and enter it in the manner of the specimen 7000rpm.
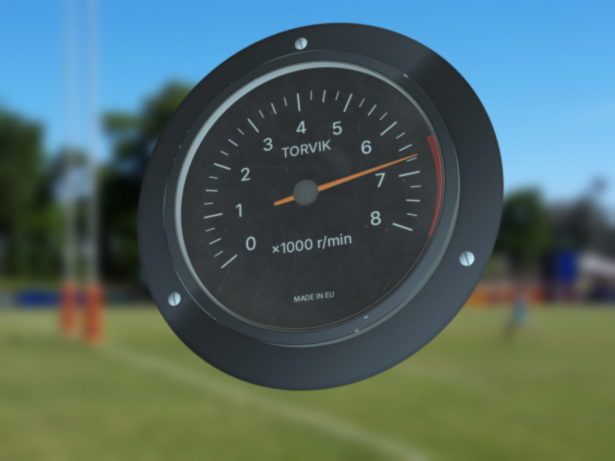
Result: 6750rpm
